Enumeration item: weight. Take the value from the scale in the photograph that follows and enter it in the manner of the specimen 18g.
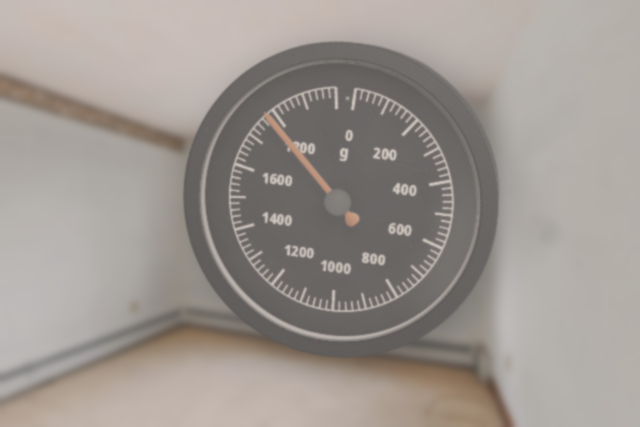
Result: 1780g
